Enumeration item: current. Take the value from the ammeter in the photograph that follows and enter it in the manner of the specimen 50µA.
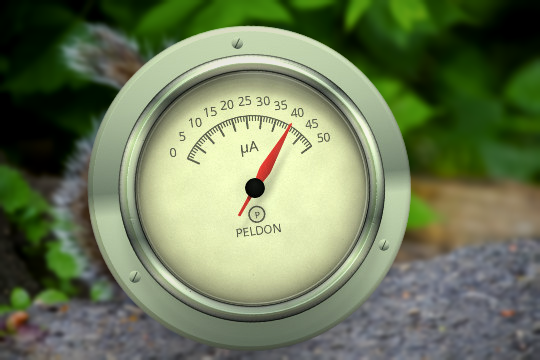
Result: 40µA
